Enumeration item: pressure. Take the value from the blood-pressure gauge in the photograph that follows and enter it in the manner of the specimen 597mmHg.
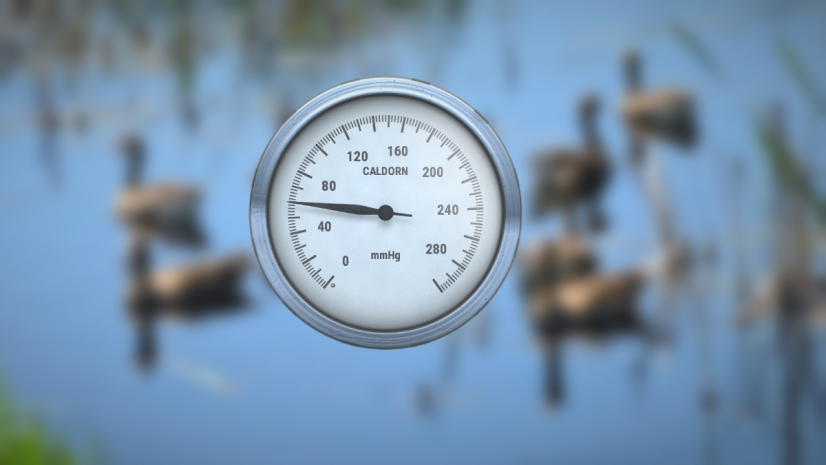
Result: 60mmHg
